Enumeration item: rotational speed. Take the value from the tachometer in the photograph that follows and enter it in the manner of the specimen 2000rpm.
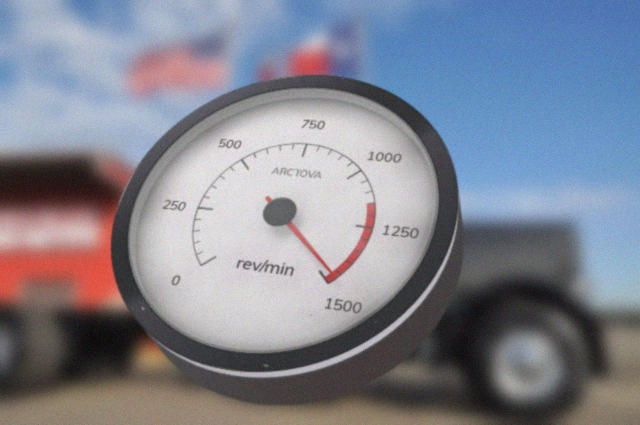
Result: 1475rpm
